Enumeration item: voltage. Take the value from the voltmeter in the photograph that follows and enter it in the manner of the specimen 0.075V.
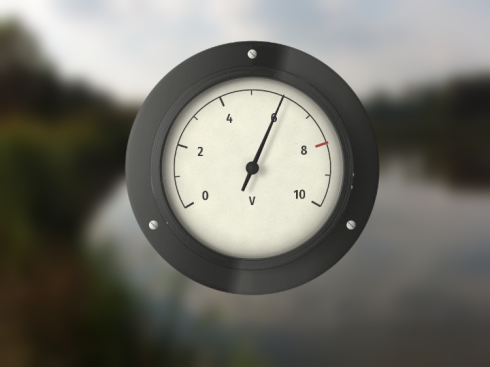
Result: 6V
